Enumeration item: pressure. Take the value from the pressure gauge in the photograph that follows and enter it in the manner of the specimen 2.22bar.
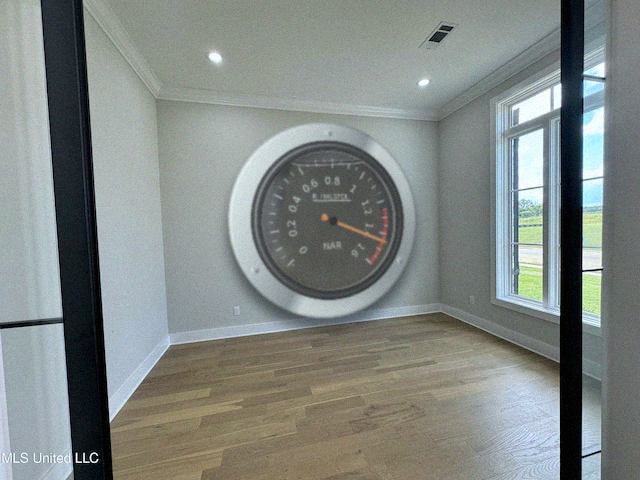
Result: 1.45bar
